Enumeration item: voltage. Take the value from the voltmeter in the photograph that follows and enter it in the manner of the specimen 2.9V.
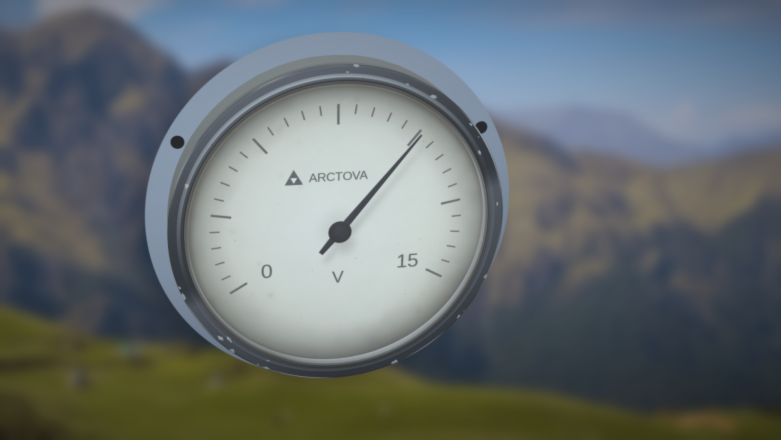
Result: 10V
